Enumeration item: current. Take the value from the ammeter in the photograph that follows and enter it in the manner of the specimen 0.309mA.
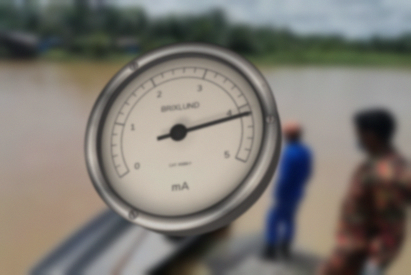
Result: 4.2mA
